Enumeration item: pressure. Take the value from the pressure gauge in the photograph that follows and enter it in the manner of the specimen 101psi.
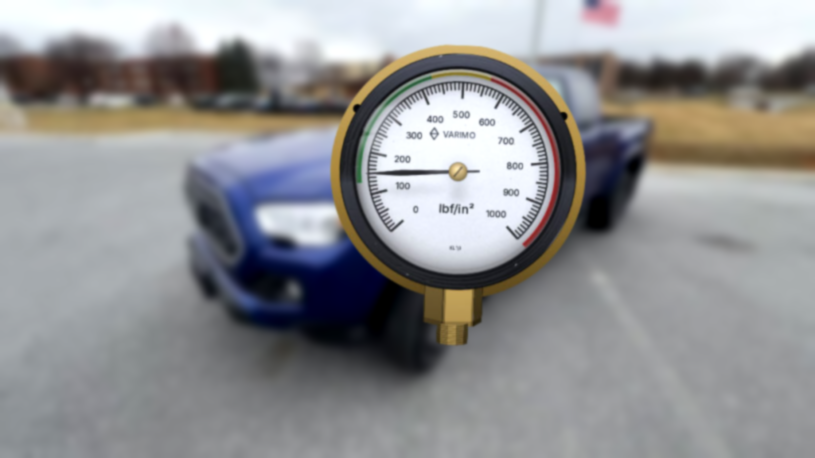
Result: 150psi
